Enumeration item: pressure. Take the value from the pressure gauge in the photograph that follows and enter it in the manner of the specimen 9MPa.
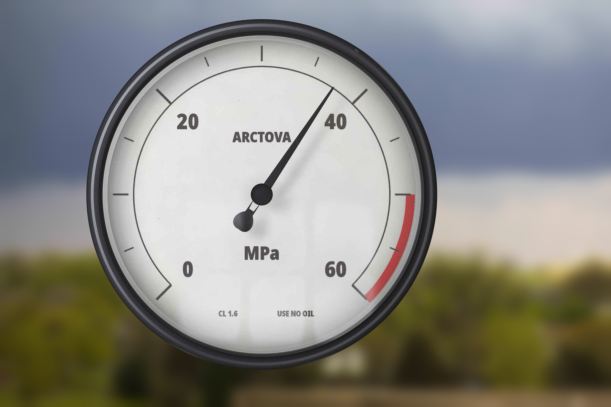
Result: 37.5MPa
